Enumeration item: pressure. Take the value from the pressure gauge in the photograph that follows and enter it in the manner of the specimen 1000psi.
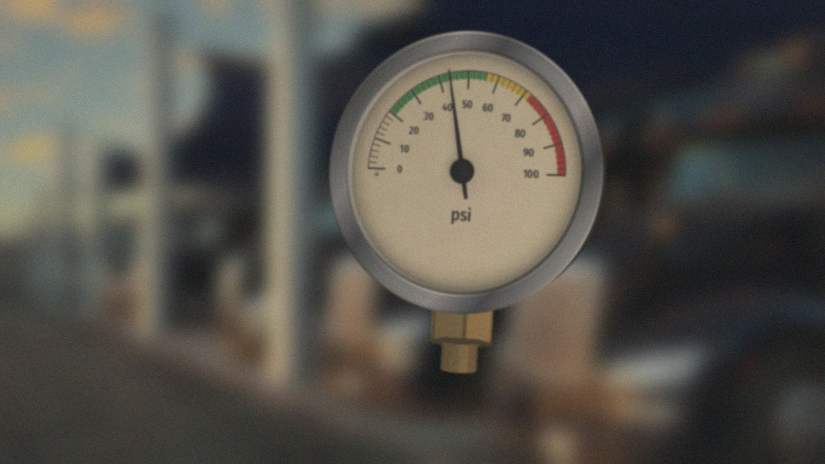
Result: 44psi
